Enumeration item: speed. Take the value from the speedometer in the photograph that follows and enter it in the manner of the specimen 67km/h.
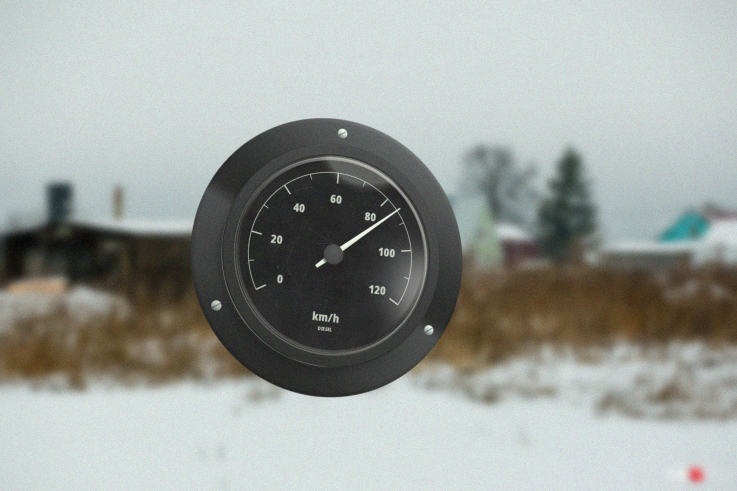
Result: 85km/h
